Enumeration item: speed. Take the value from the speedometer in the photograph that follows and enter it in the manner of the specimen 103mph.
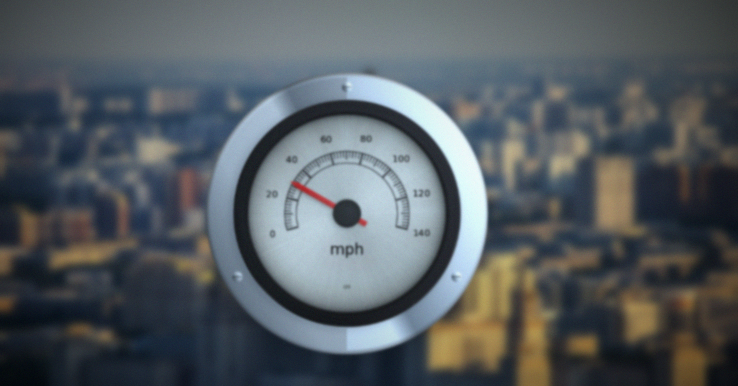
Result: 30mph
